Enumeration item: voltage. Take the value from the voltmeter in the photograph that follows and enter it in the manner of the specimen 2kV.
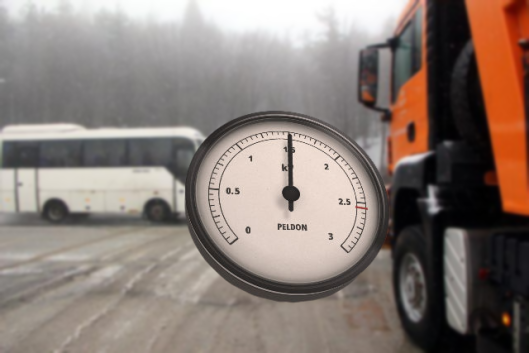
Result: 1.5kV
